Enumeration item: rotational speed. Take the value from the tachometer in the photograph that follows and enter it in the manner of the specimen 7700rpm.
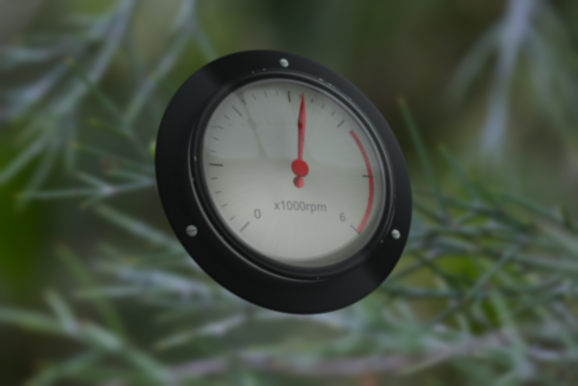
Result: 3200rpm
